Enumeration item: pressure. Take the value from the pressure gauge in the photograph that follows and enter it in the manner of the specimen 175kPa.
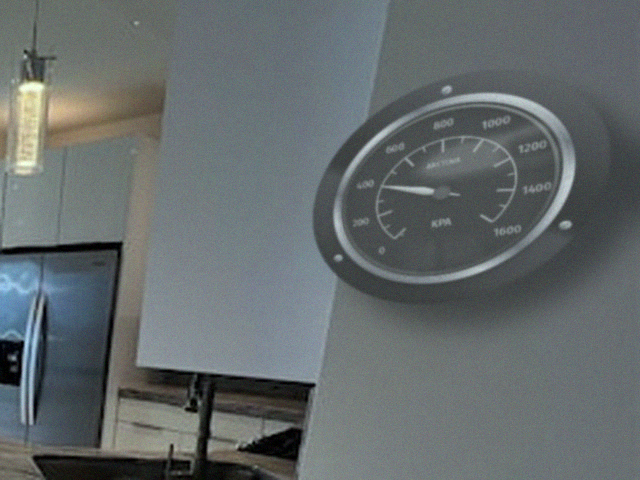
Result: 400kPa
